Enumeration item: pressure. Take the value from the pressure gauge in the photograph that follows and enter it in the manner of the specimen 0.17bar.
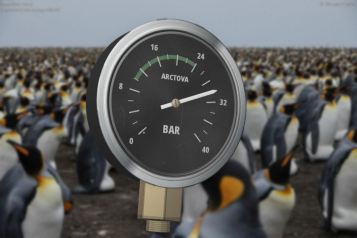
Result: 30bar
